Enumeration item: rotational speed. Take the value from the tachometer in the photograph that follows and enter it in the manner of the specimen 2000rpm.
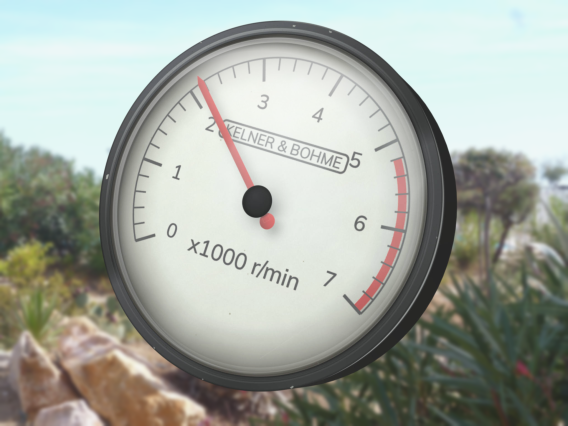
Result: 2200rpm
